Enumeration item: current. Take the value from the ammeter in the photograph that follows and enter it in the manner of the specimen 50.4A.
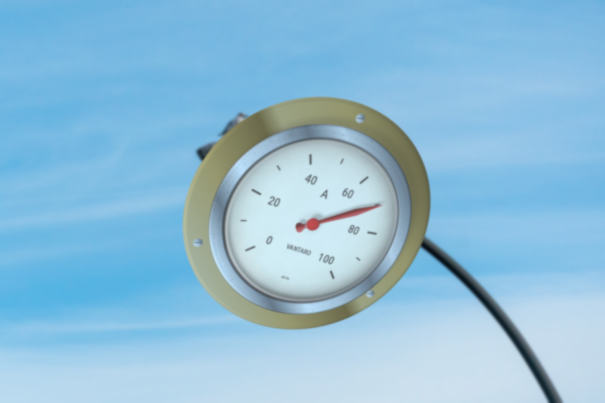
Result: 70A
